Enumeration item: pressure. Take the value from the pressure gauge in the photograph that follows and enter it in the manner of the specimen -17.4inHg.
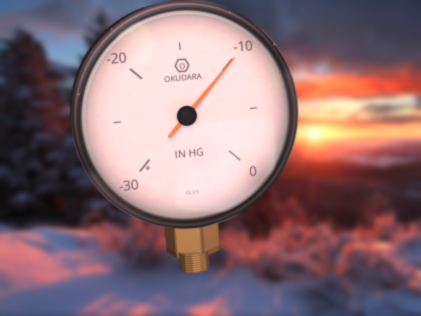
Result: -10inHg
